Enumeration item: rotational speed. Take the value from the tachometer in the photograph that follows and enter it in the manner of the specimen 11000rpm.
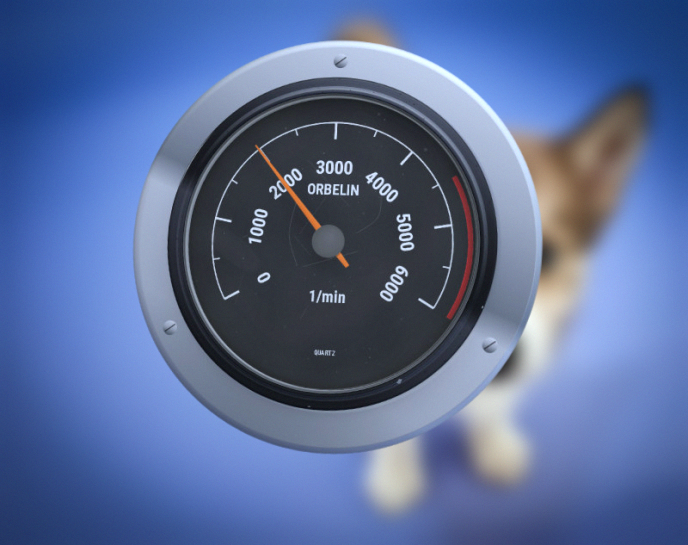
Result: 2000rpm
